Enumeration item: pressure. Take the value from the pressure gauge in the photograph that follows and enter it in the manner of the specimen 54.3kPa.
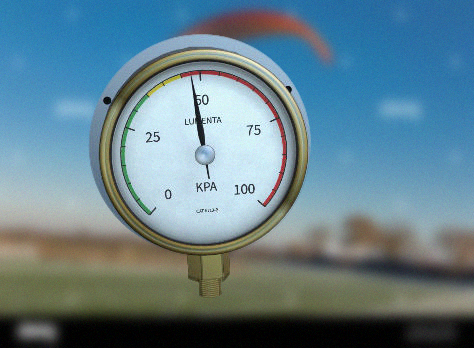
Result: 47.5kPa
